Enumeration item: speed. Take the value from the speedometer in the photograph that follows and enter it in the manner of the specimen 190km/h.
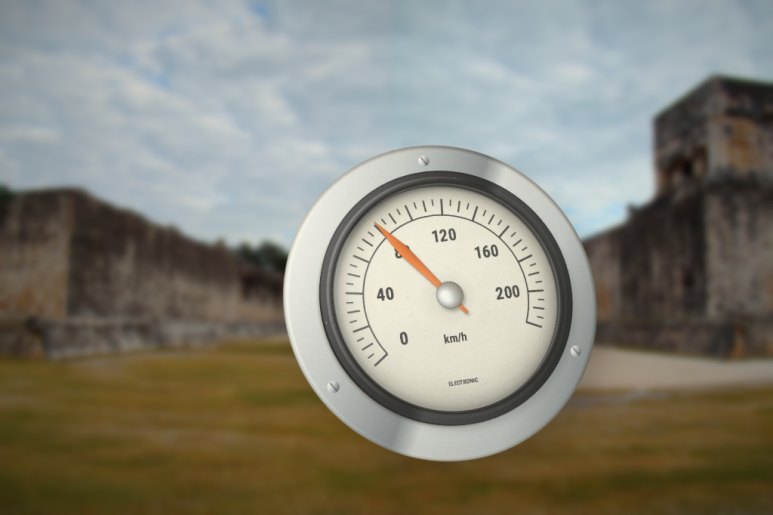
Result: 80km/h
